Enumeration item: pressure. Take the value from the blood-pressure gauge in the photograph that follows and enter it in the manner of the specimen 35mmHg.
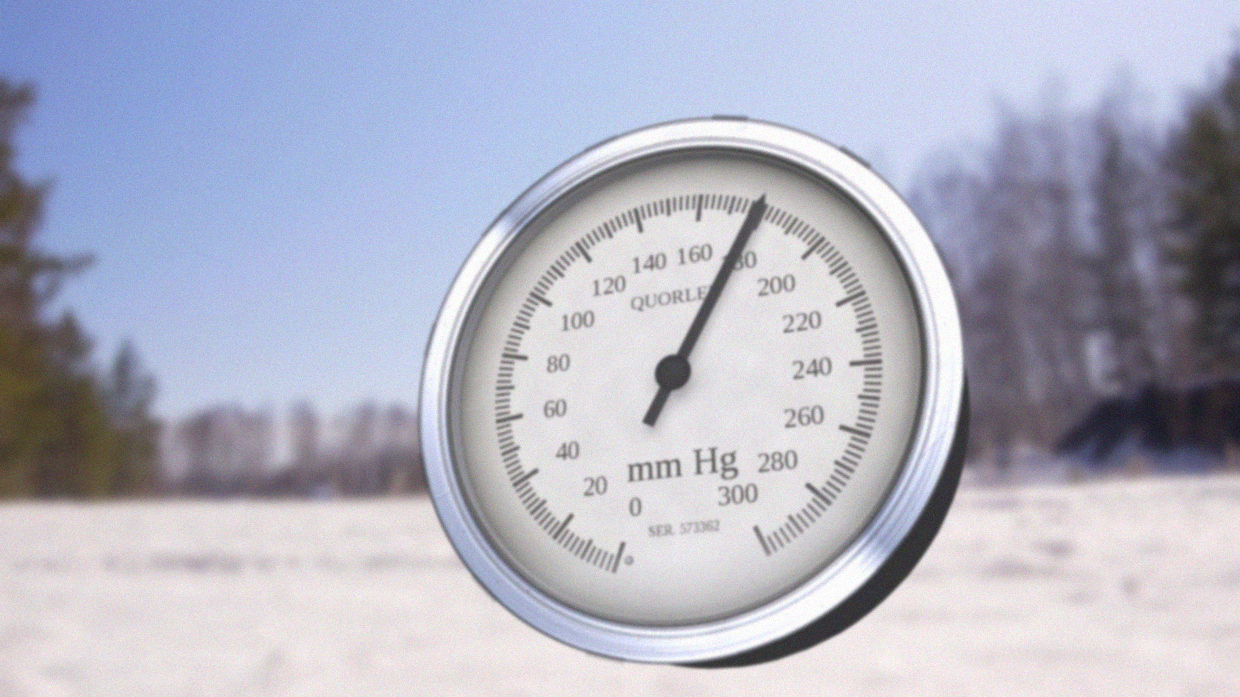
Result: 180mmHg
